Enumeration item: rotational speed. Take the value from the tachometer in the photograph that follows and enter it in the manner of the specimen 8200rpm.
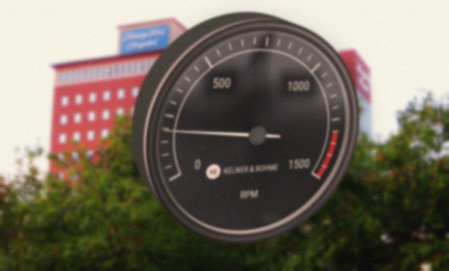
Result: 200rpm
